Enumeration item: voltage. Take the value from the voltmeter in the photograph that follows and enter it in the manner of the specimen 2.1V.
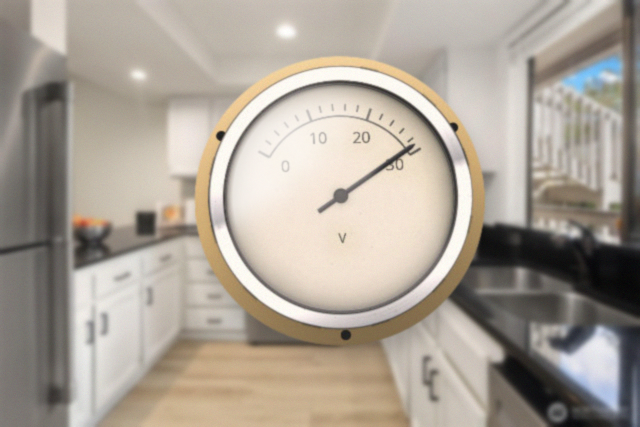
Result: 29V
